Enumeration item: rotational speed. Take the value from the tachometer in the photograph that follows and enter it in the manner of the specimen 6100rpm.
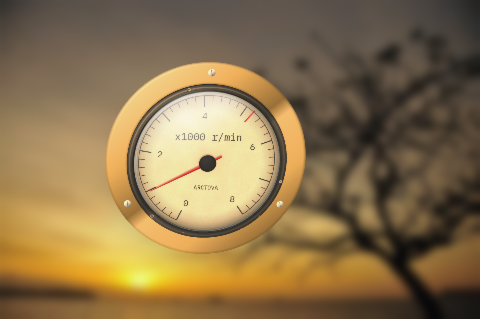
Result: 1000rpm
